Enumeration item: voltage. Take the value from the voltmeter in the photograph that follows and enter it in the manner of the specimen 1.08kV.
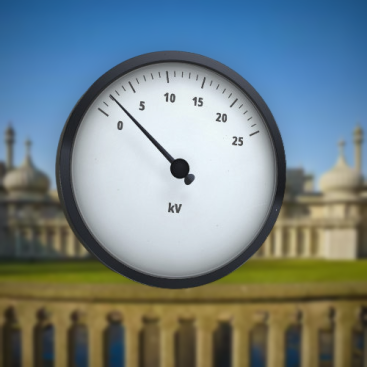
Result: 2kV
